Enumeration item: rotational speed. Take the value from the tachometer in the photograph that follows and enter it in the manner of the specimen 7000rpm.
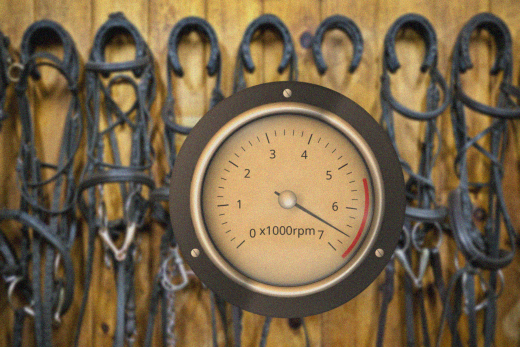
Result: 6600rpm
